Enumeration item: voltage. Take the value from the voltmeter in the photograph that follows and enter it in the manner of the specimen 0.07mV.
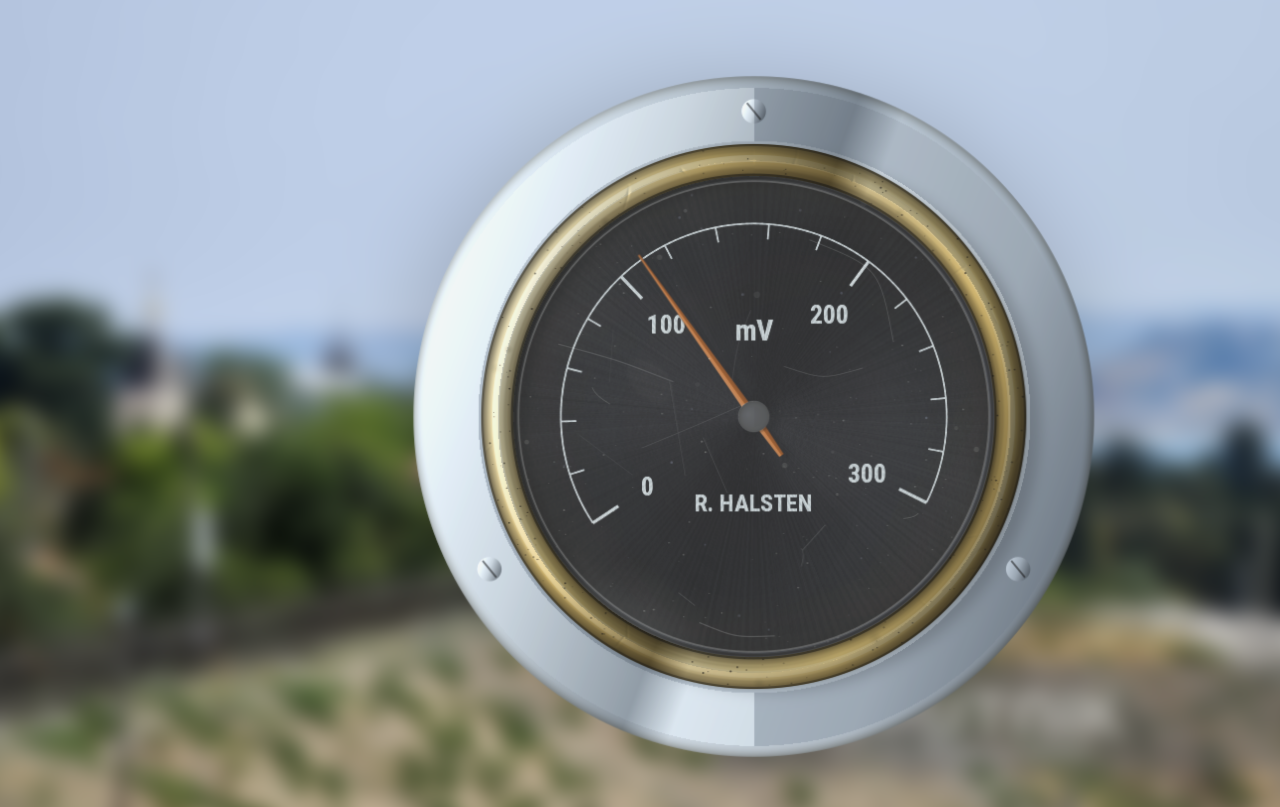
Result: 110mV
